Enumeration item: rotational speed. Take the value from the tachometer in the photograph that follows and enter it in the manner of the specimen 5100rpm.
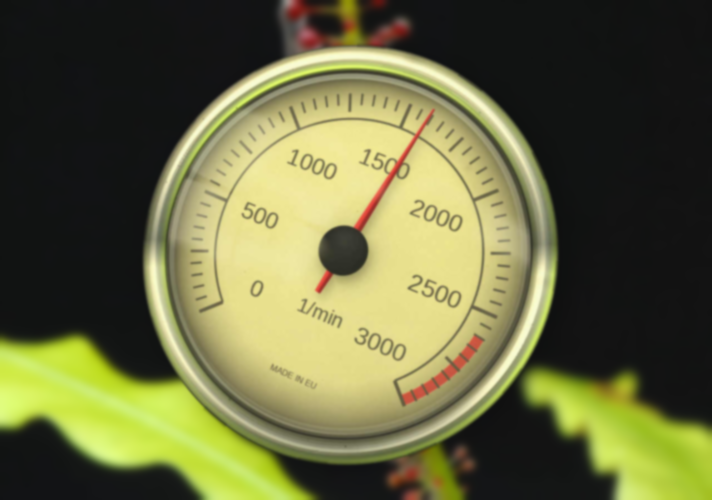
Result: 1600rpm
